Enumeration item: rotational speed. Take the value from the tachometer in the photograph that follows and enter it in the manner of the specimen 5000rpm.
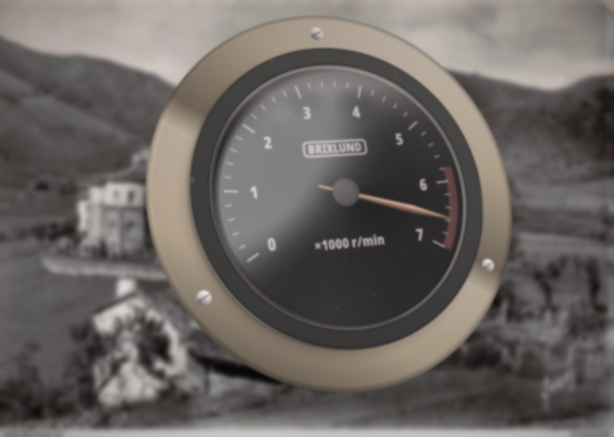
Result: 6600rpm
